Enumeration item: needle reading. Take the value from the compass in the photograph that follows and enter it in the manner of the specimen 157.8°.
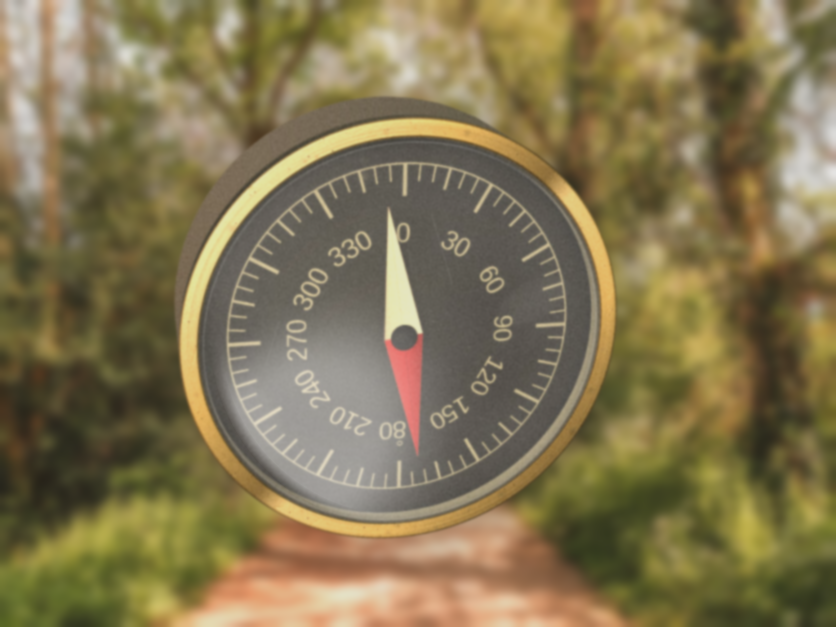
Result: 172.5°
